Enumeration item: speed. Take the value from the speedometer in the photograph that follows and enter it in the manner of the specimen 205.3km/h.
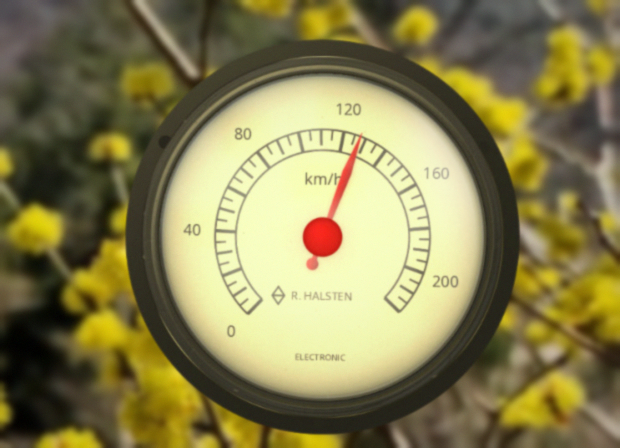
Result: 127.5km/h
